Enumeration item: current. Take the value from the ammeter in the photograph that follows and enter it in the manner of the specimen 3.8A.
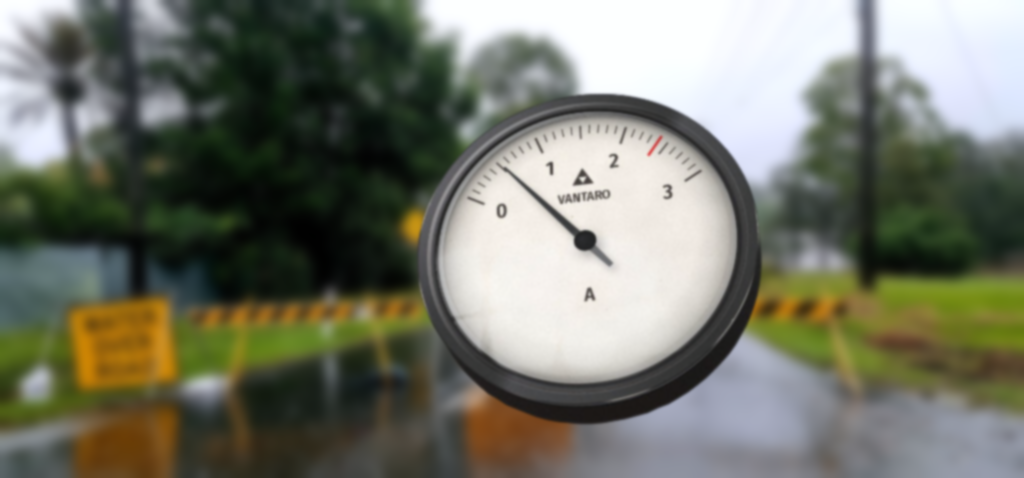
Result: 0.5A
